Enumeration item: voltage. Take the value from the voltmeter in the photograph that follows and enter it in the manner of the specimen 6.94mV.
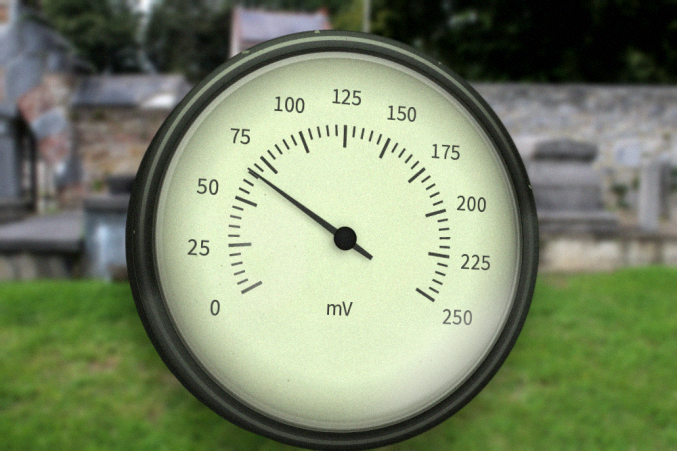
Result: 65mV
